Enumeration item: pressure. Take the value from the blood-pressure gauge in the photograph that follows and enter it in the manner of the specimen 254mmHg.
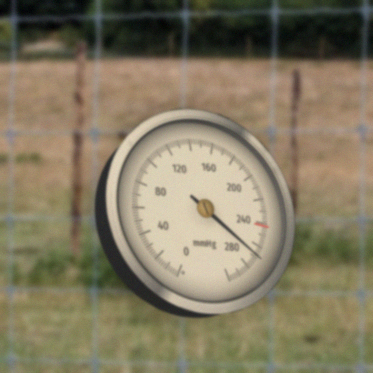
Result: 270mmHg
